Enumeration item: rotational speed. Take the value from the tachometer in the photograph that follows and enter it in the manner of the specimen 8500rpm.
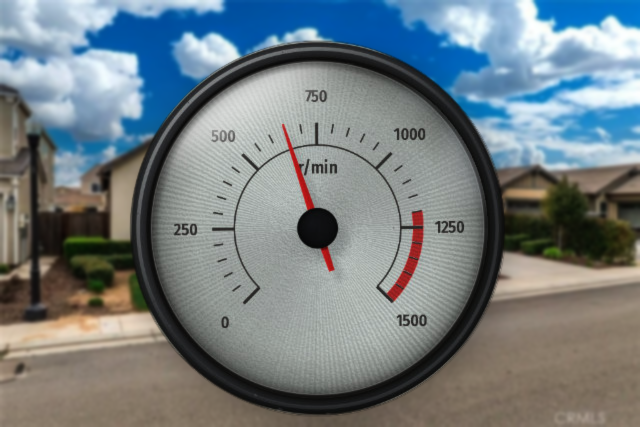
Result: 650rpm
